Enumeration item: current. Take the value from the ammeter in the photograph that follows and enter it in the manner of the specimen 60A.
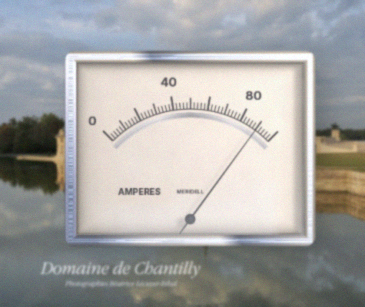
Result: 90A
